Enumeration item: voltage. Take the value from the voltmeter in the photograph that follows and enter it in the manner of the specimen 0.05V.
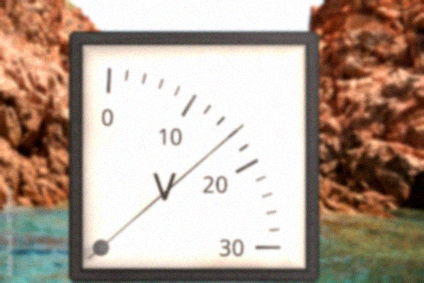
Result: 16V
